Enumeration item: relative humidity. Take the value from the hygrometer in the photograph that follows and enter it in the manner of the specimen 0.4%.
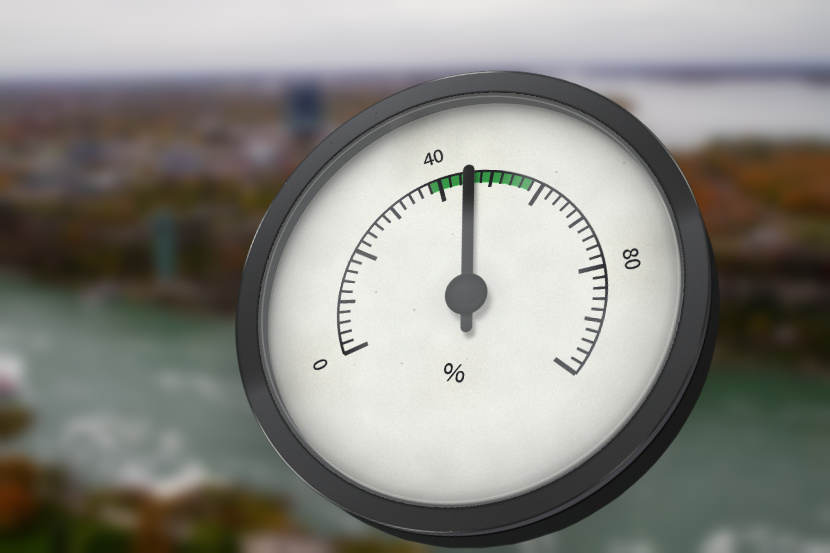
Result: 46%
